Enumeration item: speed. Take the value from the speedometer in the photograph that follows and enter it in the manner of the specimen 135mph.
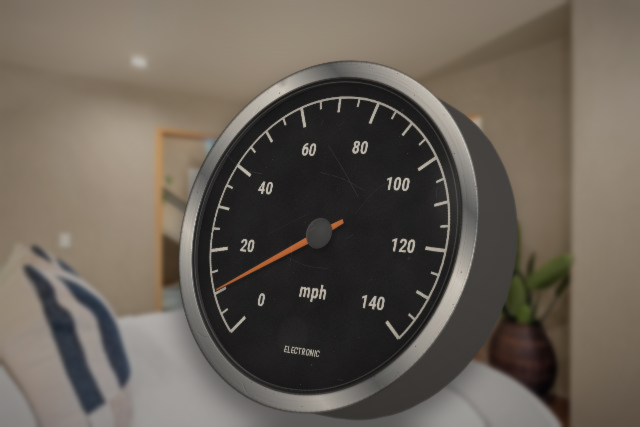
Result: 10mph
